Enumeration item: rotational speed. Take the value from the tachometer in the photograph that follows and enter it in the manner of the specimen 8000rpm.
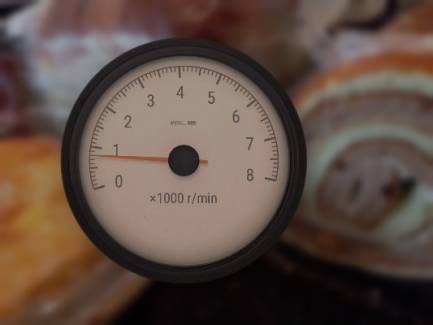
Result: 800rpm
